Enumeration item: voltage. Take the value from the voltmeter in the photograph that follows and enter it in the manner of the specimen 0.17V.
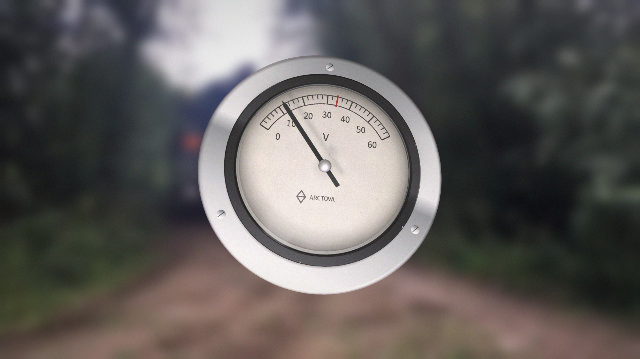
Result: 12V
